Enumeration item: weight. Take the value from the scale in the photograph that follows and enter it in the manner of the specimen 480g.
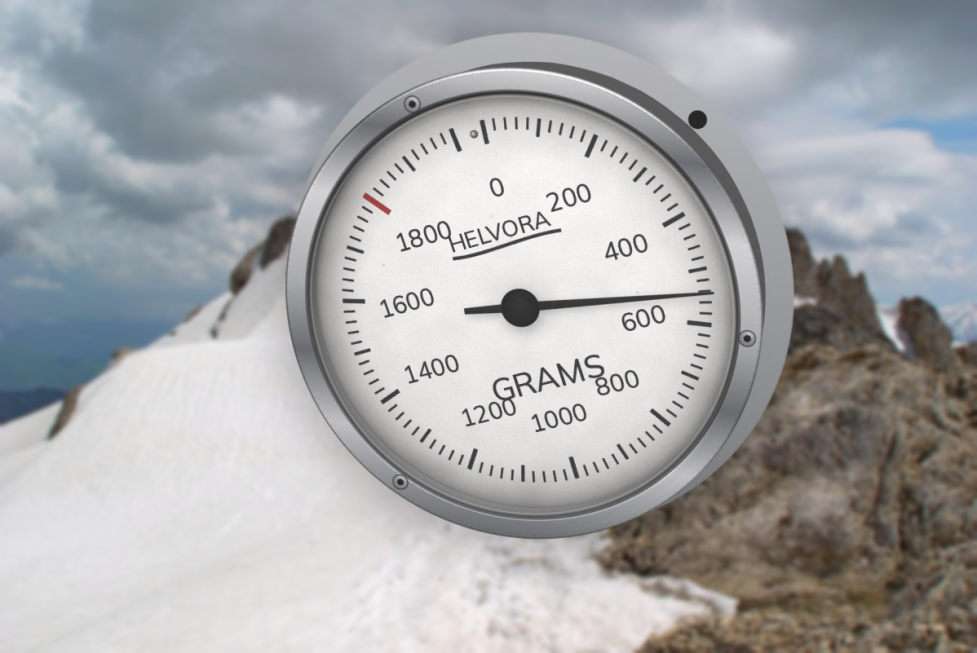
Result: 540g
